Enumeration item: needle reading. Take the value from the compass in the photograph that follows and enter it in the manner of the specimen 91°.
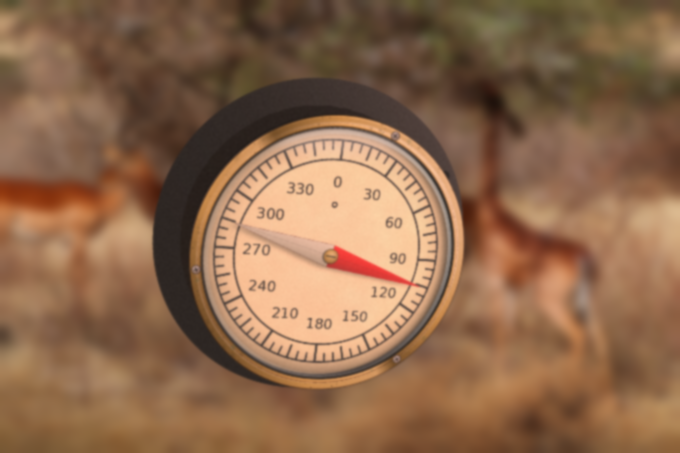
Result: 105°
